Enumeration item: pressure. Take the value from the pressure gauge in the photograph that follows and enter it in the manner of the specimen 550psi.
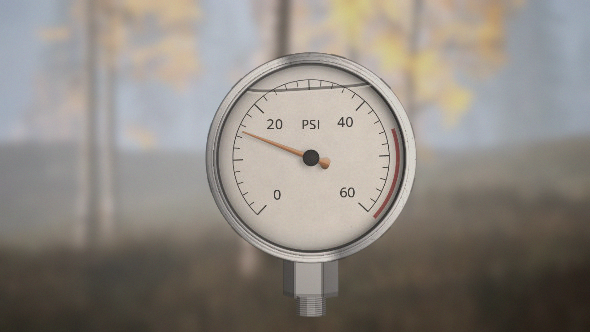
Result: 15psi
